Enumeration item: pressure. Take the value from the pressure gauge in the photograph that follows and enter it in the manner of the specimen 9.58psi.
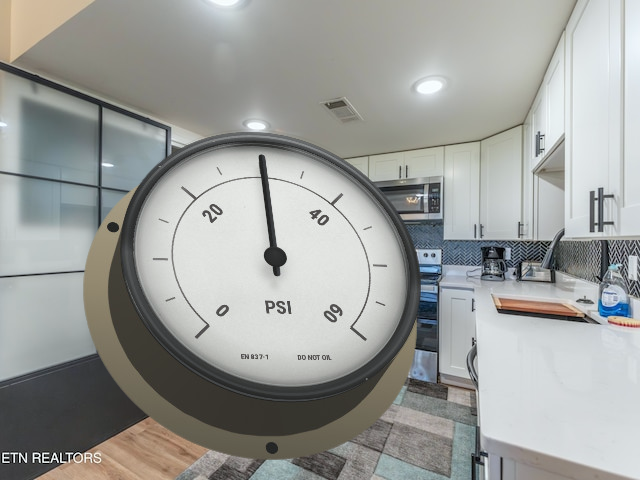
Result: 30psi
